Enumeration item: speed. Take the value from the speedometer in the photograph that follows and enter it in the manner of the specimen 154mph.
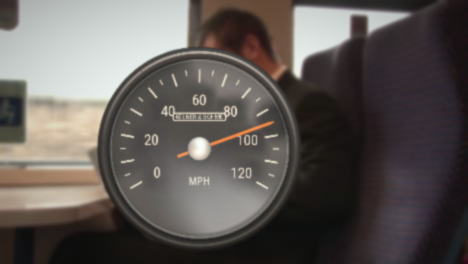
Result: 95mph
